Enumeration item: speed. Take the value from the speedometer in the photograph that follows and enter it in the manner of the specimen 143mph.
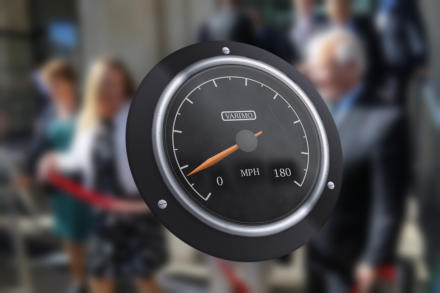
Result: 15mph
